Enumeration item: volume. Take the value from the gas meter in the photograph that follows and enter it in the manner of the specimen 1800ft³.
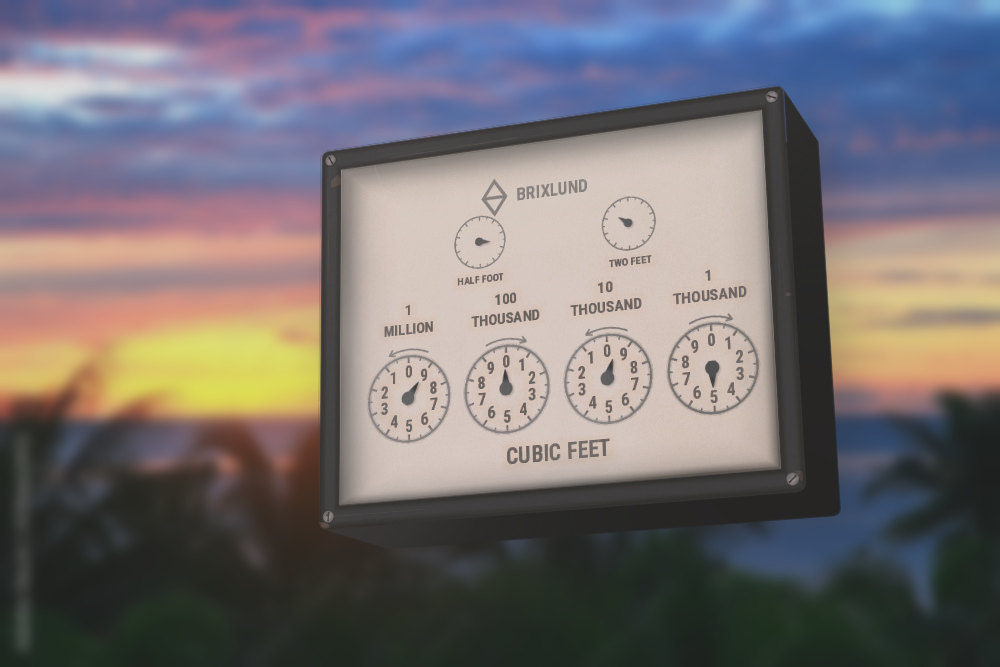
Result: 899500ft³
